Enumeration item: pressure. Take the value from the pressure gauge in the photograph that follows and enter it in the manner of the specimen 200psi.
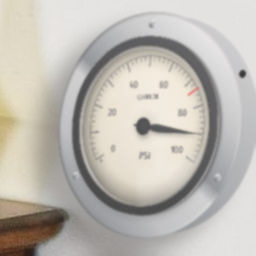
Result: 90psi
